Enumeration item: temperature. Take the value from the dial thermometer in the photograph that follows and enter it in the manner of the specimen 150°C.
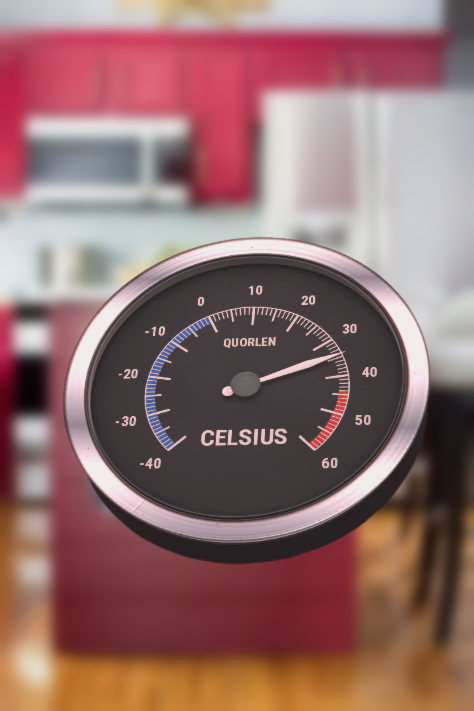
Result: 35°C
